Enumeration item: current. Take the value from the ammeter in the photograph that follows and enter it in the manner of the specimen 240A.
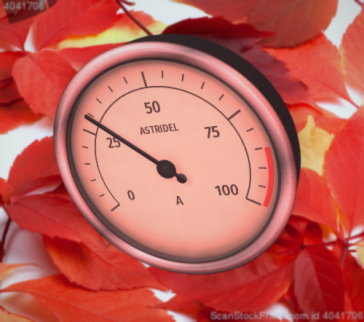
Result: 30A
